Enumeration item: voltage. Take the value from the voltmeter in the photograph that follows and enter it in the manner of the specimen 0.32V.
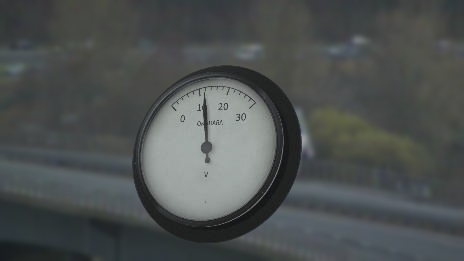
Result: 12V
